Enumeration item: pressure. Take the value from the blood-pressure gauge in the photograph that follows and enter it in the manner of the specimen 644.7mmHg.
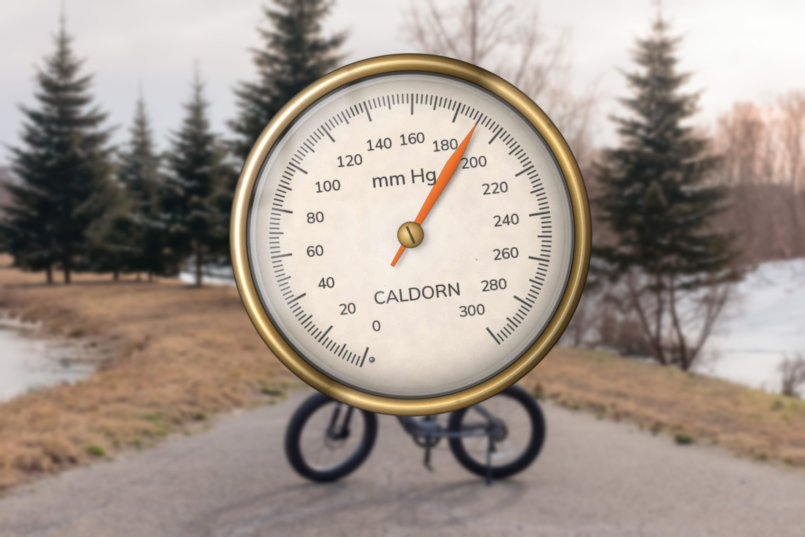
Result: 190mmHg
